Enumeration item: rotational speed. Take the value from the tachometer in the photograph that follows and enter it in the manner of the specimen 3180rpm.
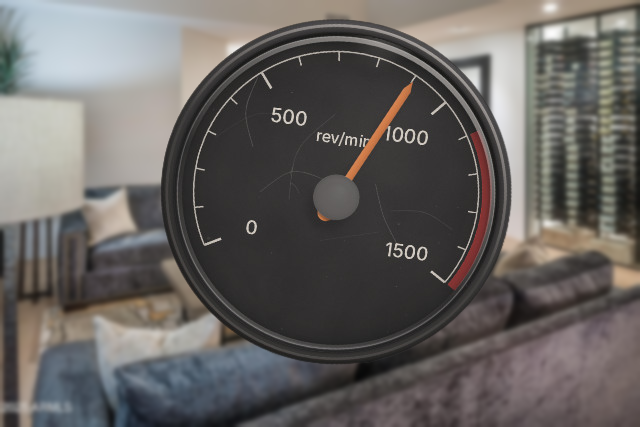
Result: 900rpm
